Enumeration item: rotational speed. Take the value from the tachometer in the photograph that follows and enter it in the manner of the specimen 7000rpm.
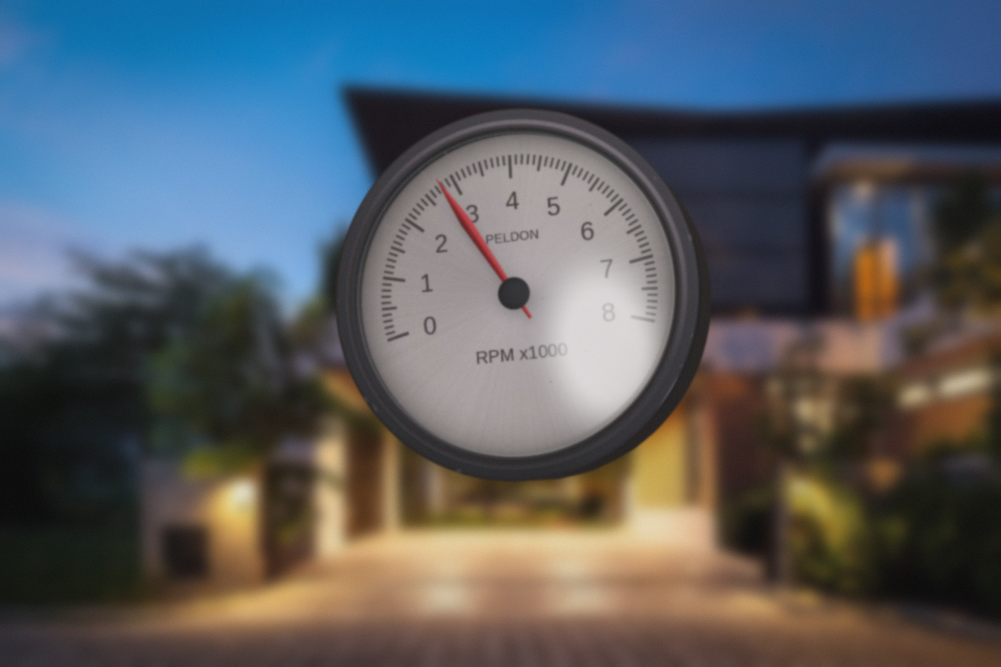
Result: 2800rpm
